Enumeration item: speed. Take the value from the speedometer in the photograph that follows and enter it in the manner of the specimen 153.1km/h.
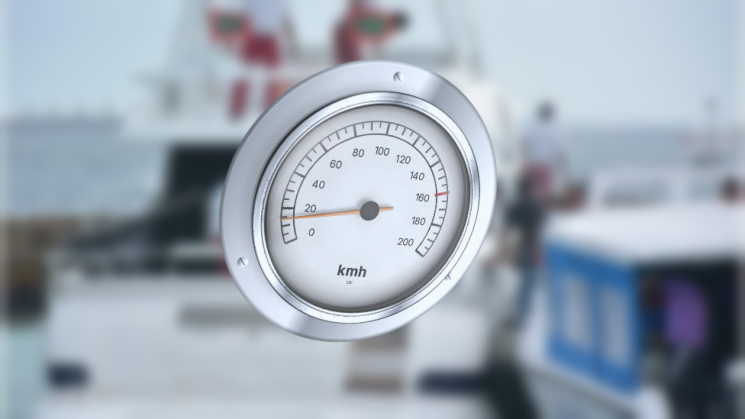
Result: 15km/h
